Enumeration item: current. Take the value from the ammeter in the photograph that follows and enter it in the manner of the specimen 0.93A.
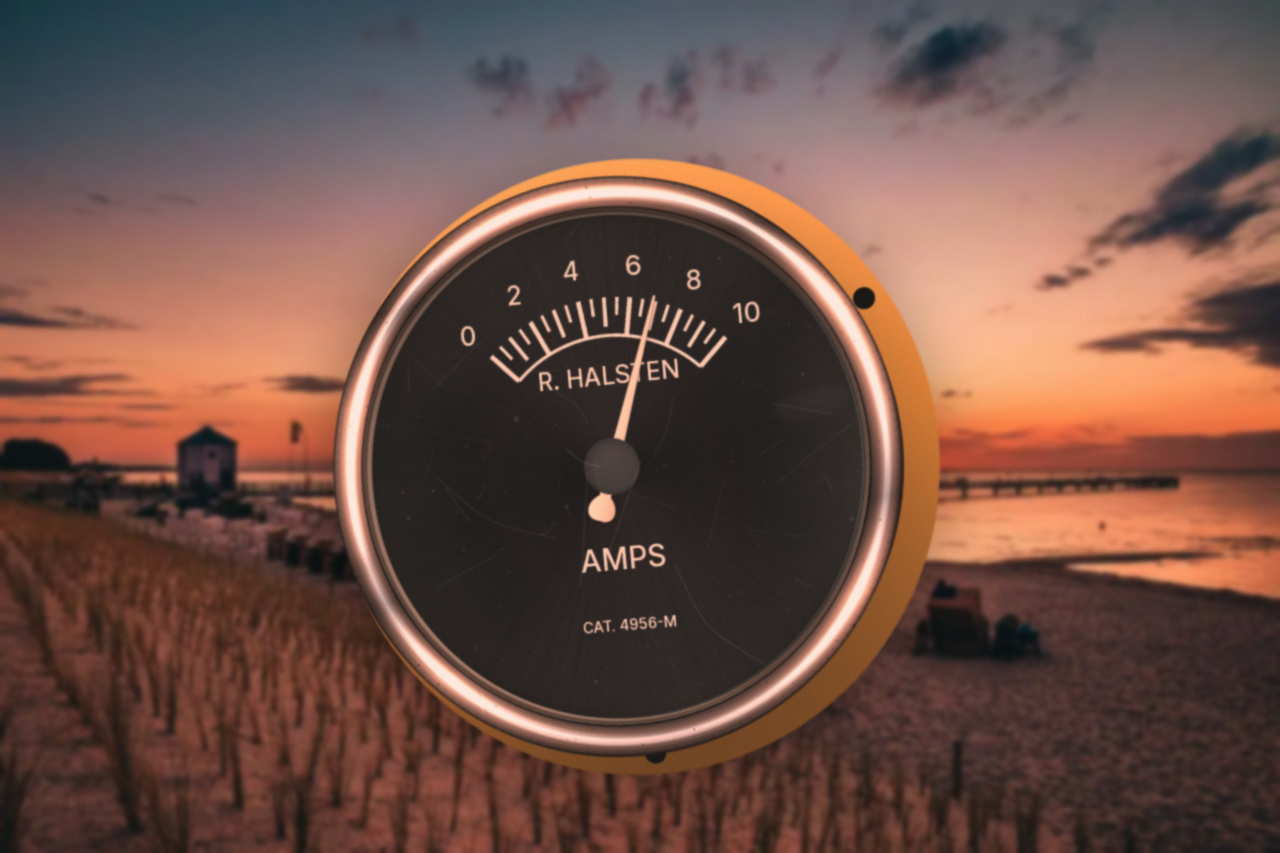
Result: 7A
